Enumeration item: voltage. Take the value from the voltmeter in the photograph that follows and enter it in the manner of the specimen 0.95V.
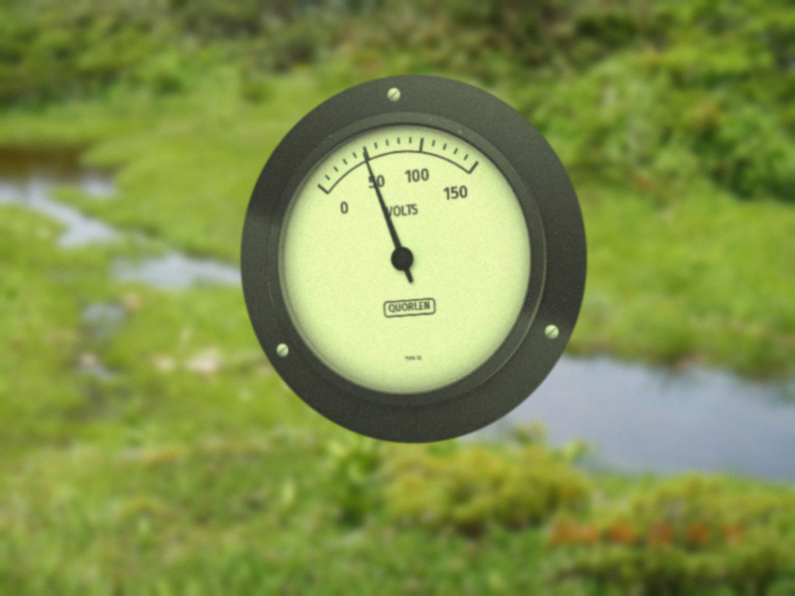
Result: 50V
